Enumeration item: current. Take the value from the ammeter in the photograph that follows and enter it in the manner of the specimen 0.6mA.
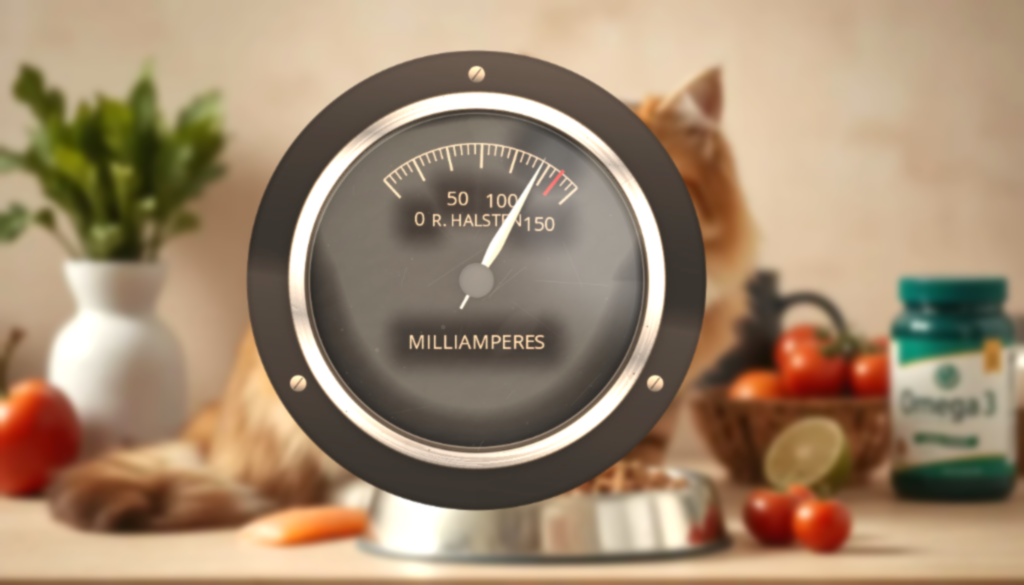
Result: 120mA
